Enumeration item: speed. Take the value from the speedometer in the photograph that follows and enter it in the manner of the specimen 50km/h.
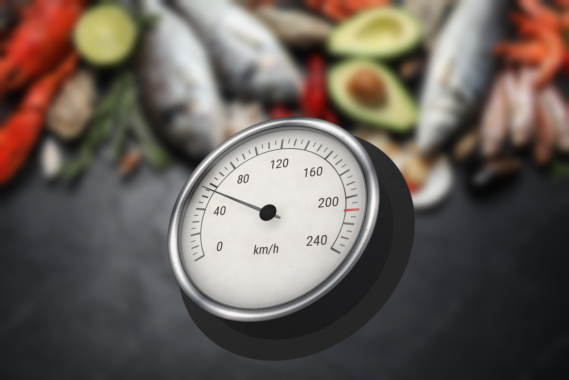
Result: 55km/h
